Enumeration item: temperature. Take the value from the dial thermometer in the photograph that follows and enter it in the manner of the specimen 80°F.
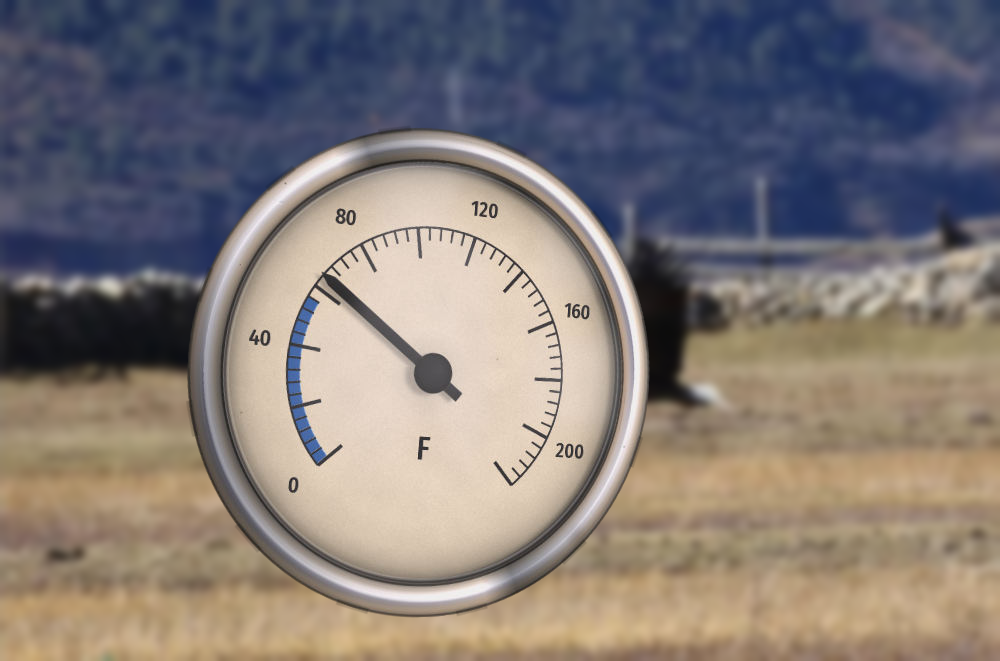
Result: 64°F
